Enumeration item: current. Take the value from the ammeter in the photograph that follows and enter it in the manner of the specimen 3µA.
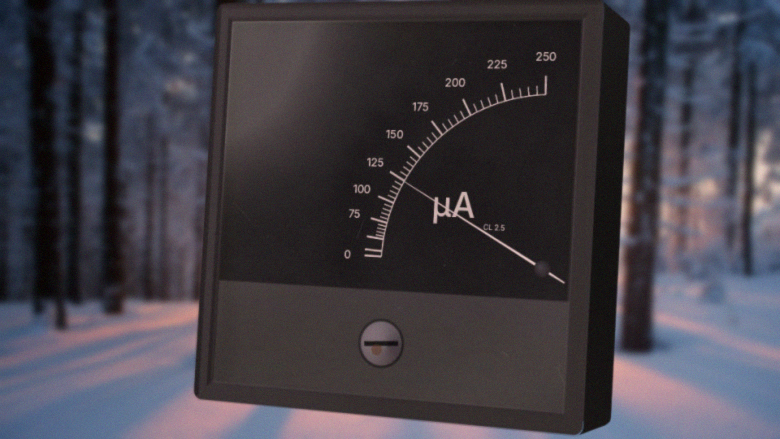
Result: 125µA
